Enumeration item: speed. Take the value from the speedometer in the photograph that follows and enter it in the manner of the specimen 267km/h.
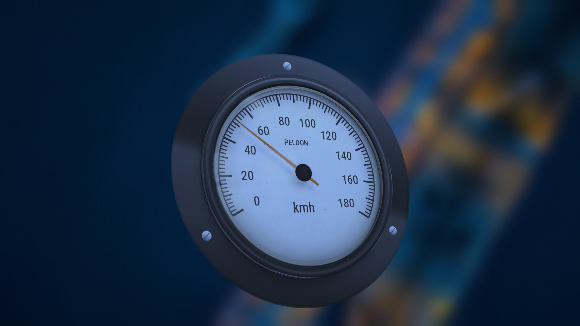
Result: 50km/h
